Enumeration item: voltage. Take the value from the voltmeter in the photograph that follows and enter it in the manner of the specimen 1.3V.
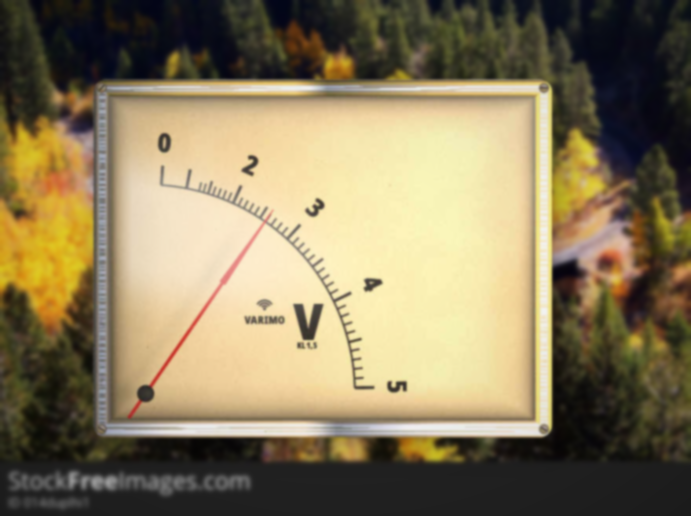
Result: 2.6V
